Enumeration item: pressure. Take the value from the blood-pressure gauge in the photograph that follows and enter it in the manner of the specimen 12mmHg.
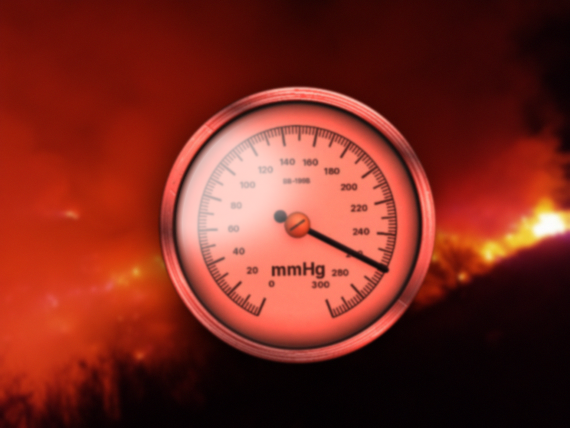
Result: 260mmHg
